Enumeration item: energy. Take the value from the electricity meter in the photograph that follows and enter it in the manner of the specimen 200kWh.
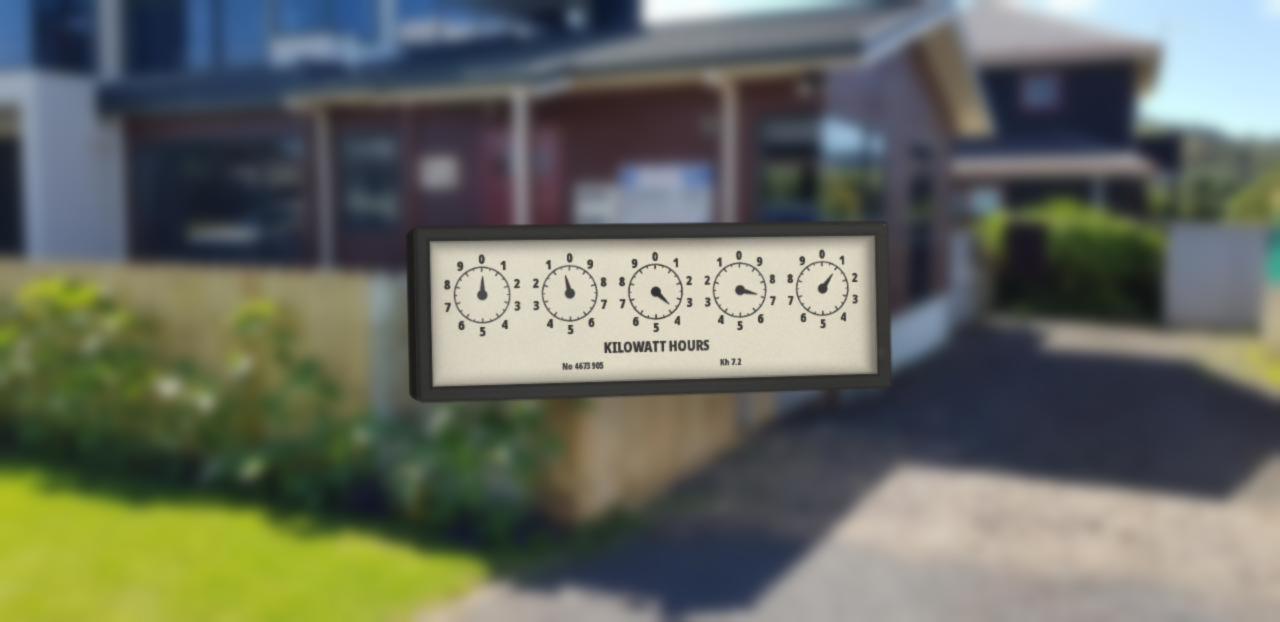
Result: 371kWh
